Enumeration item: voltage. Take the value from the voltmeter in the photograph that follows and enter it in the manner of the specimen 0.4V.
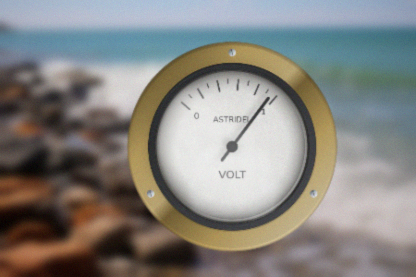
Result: 0.95V
